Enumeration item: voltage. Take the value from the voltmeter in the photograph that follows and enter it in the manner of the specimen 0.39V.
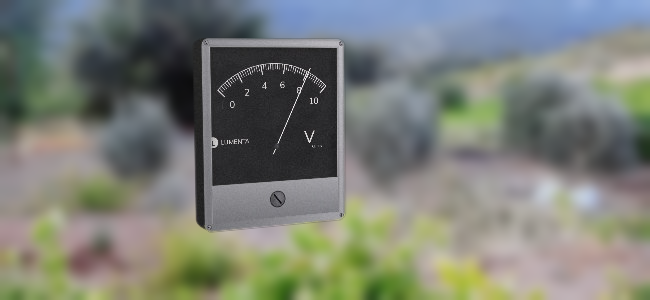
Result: 8V
